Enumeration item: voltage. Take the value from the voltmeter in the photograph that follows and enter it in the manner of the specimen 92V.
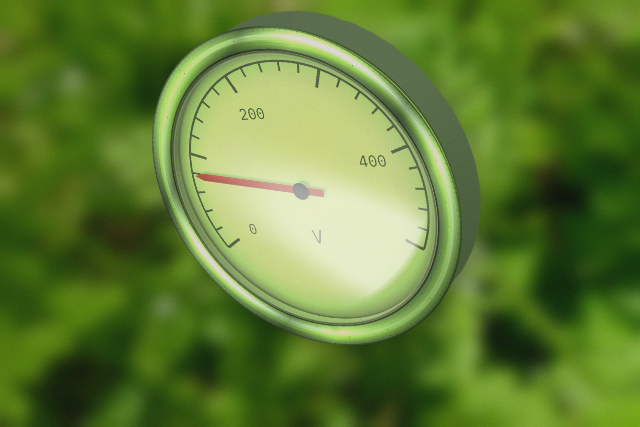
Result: 80V
